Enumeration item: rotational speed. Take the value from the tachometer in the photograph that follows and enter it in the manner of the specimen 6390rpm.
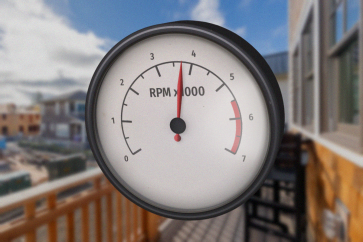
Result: 3750rpm
